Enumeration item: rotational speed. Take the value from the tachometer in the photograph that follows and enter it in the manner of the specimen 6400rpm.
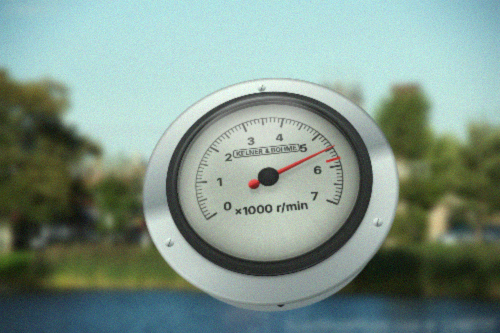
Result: 5500rpm
